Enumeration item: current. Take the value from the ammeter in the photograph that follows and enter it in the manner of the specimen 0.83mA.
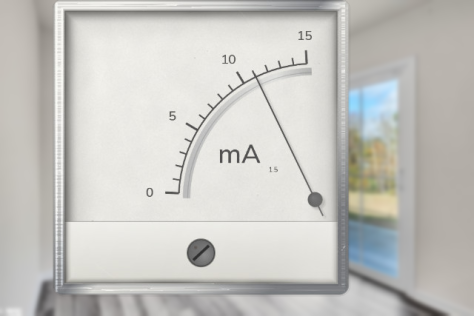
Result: 11mA
